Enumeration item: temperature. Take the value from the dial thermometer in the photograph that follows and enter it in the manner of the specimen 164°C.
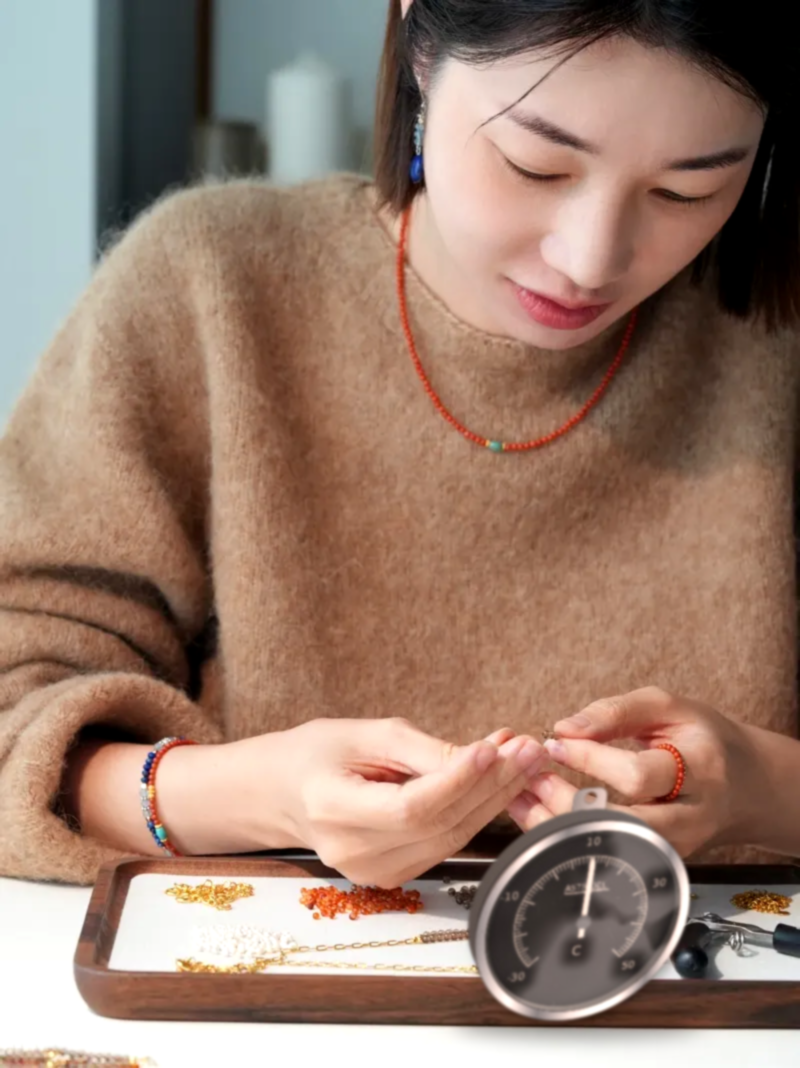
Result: 10°C
